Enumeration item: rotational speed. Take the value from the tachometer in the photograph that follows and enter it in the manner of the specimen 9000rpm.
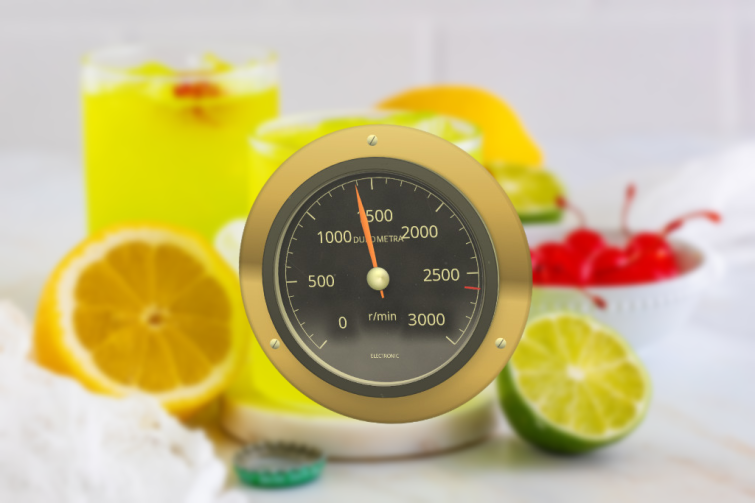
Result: 1400rpm
